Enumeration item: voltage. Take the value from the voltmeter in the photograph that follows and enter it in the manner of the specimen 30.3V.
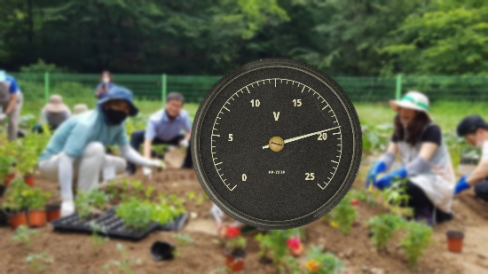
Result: 19.5V
